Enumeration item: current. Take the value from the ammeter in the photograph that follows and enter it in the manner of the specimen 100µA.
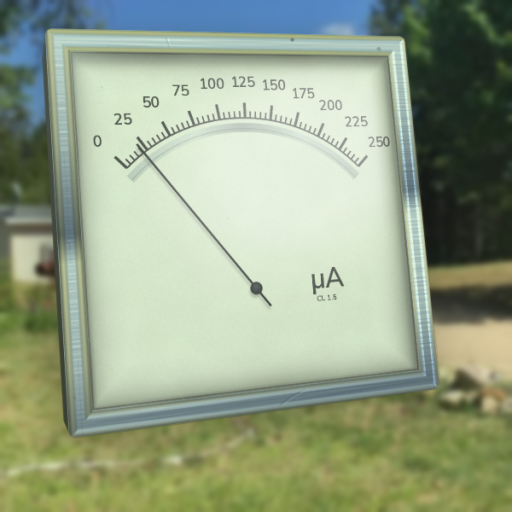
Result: 20µA
